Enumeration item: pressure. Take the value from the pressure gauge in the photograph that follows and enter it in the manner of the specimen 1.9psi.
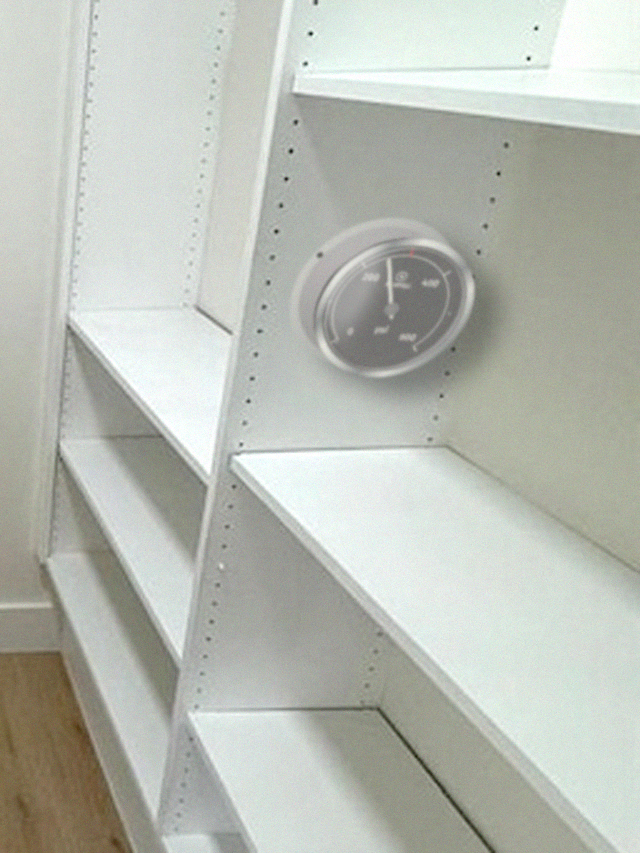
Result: 250psi
